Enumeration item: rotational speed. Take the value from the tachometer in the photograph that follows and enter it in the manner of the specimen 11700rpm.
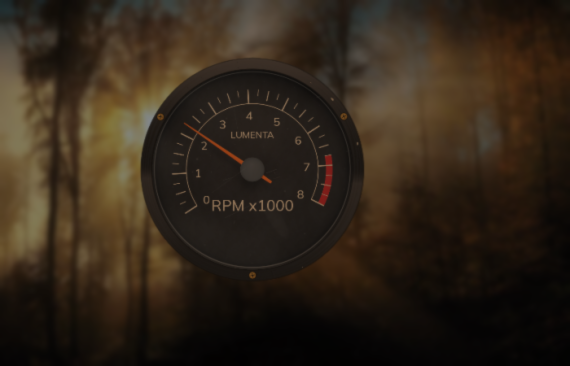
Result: 2250rpm
